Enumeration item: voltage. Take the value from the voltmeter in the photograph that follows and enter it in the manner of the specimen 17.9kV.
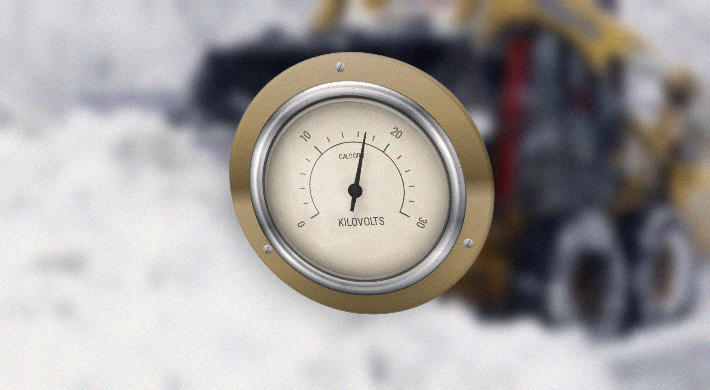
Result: 17kV
